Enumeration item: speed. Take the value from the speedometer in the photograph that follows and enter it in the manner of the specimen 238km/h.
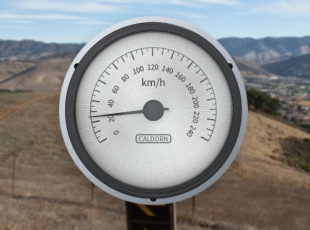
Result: 25km/h
